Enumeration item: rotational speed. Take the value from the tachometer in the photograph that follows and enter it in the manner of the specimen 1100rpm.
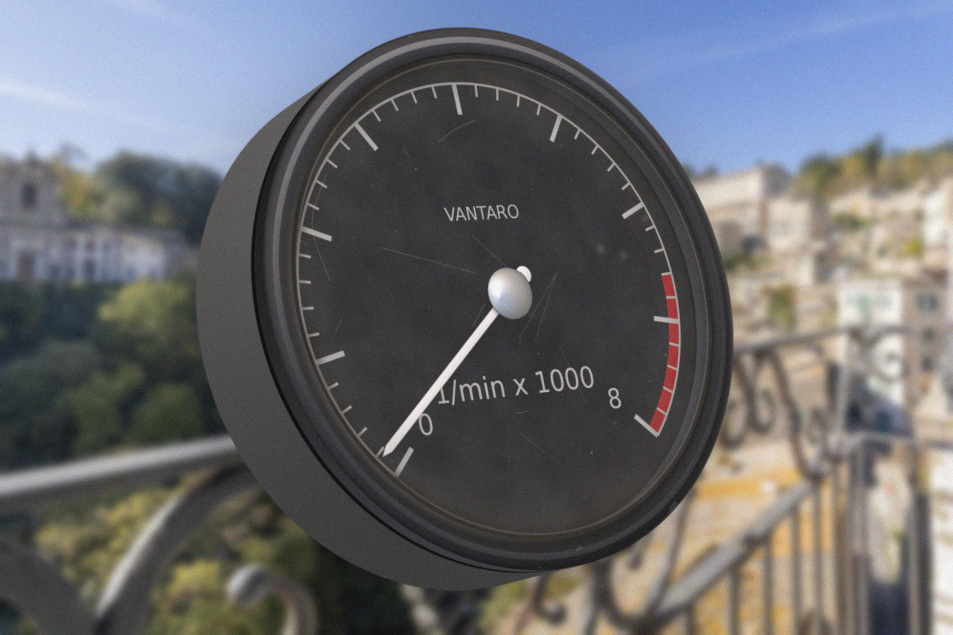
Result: 200rpm
